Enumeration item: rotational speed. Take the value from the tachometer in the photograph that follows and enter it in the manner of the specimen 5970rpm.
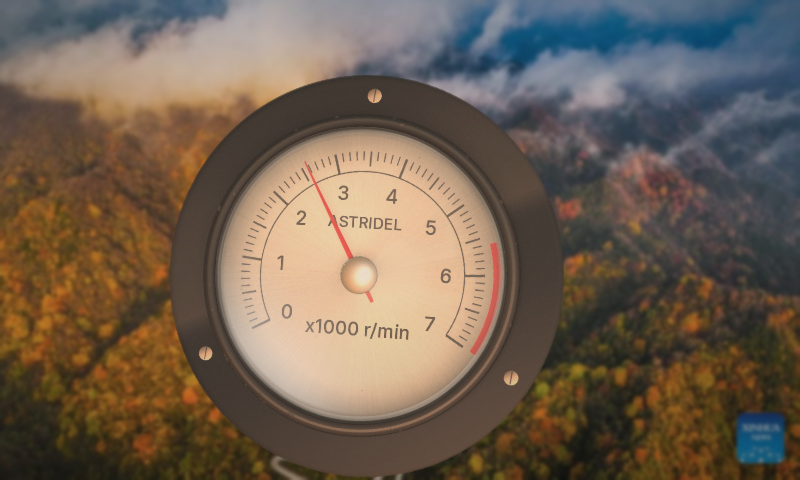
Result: 2600rpm
